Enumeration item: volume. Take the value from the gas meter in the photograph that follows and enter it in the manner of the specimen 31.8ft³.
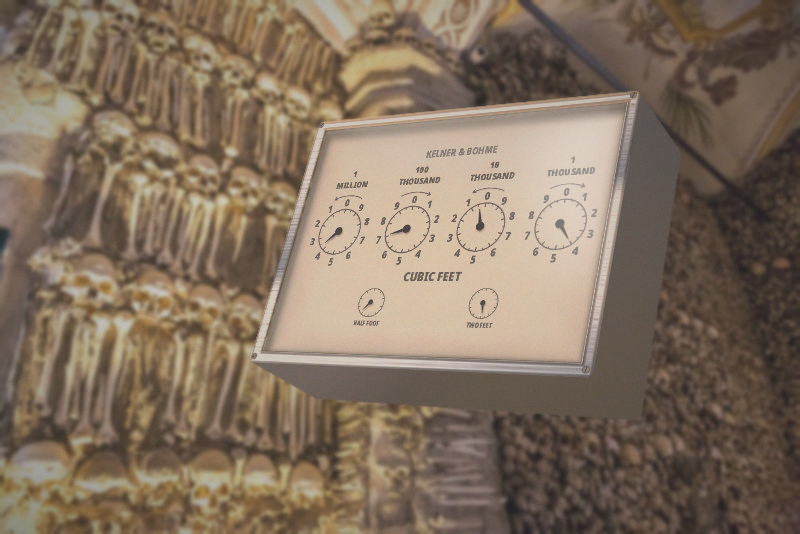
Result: 370400ft³
